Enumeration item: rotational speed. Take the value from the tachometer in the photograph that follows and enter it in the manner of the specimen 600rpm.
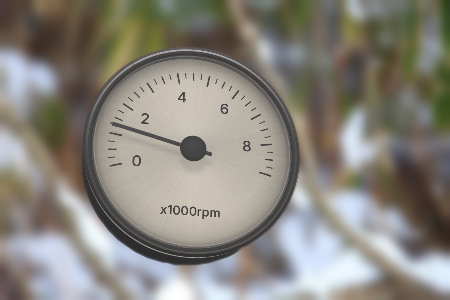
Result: 1250rpm
